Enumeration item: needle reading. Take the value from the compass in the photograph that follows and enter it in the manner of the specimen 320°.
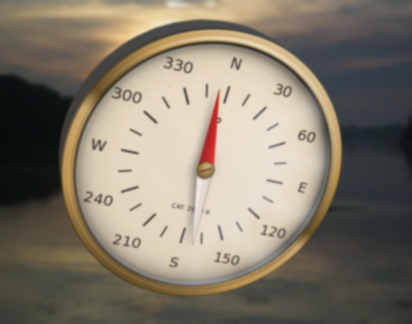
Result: 352.5°
